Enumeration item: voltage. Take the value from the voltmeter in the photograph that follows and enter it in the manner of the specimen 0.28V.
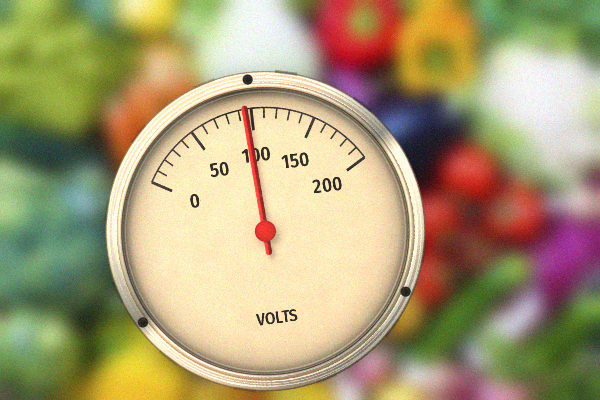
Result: 95V
